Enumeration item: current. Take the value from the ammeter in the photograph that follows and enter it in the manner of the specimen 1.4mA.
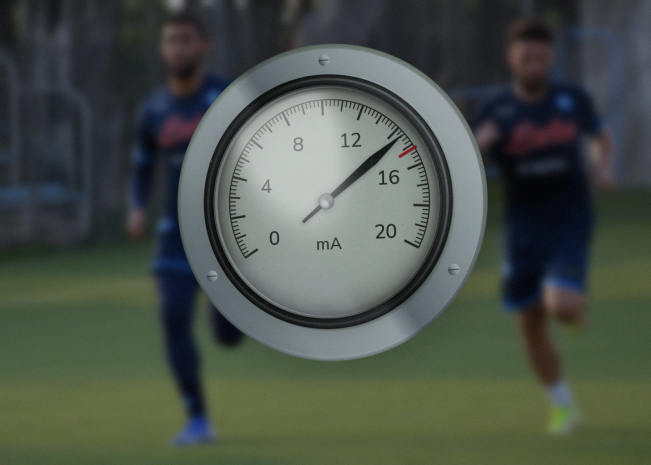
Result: 14.4mA
